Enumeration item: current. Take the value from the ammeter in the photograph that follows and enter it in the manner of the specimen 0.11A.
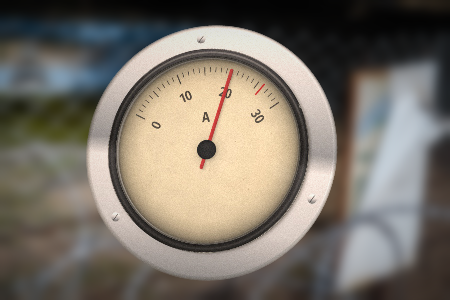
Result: 20A
